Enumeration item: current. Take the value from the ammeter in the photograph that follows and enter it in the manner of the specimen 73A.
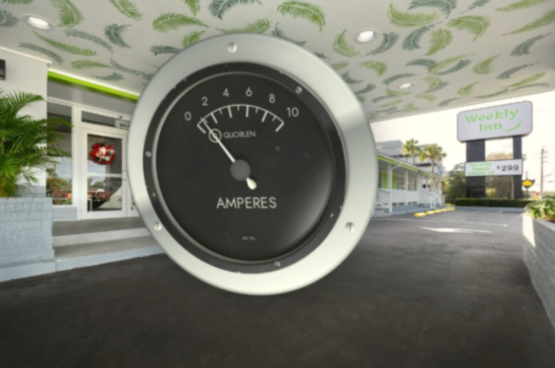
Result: 1A
